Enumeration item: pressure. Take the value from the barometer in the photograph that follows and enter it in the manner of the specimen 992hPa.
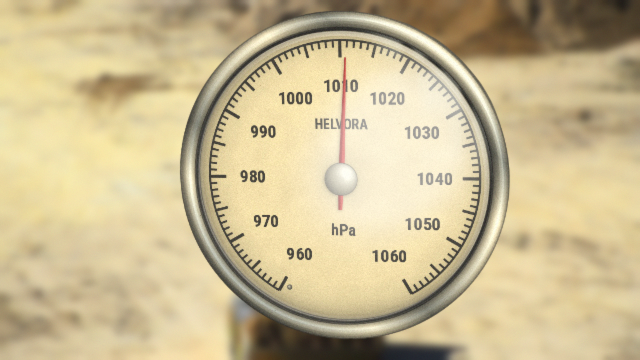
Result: 1011hPa
